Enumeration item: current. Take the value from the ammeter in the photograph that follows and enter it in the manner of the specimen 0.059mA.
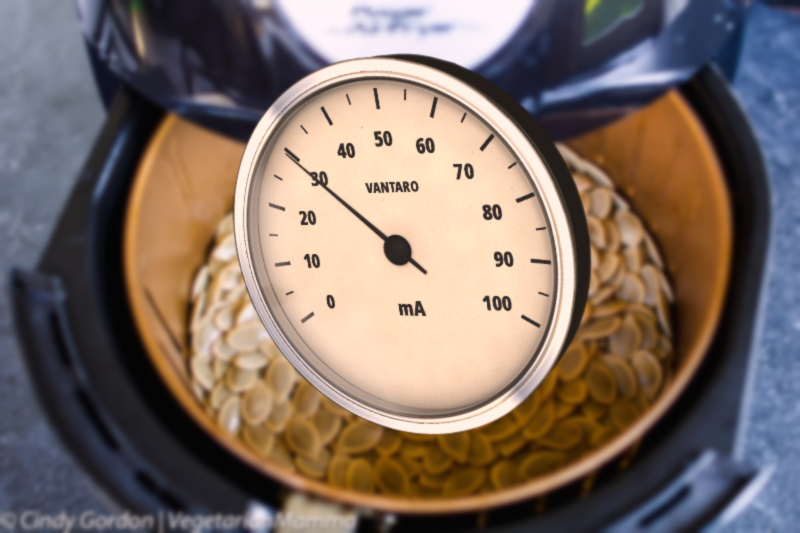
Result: 30mA
